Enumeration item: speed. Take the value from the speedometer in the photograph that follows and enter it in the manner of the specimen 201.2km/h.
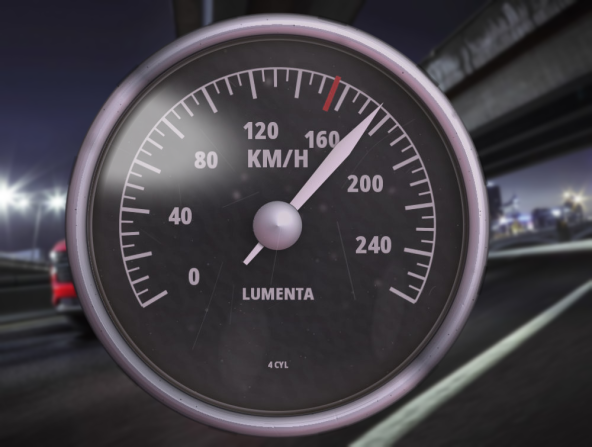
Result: 175km/h
